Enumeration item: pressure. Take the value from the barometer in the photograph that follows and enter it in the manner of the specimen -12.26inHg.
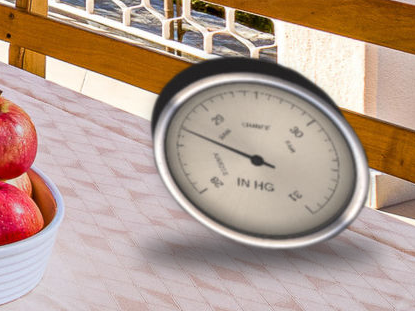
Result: 28.7inHg
